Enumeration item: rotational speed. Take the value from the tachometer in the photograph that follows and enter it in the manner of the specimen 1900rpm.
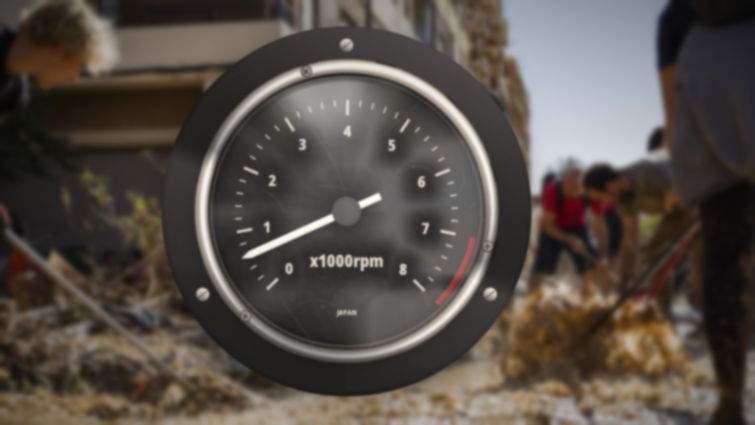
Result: 600rpm
